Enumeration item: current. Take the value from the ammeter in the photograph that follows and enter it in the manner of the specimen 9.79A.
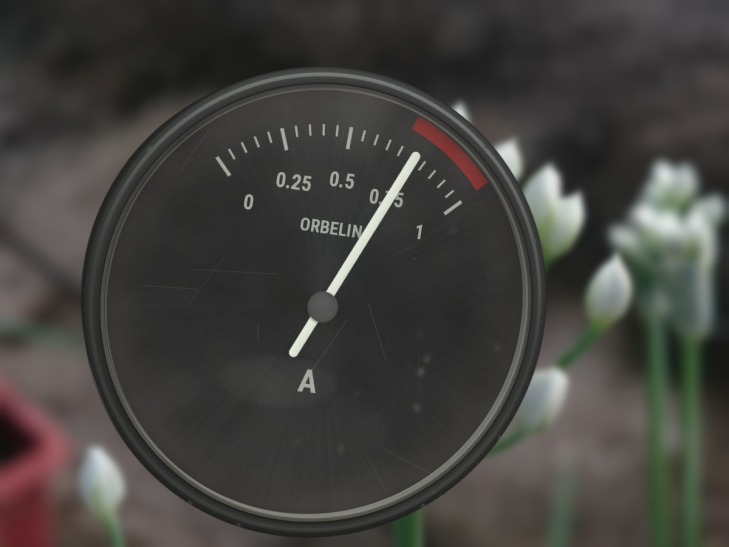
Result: 0.75A
